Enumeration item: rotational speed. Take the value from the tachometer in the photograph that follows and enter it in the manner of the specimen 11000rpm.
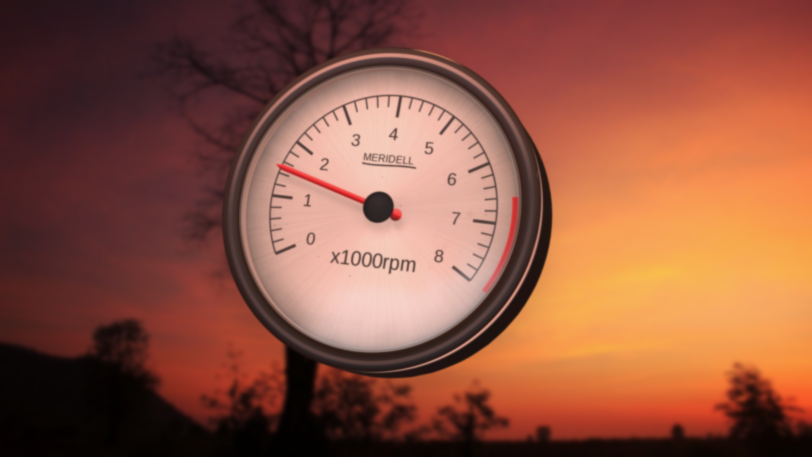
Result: 1500rpm
